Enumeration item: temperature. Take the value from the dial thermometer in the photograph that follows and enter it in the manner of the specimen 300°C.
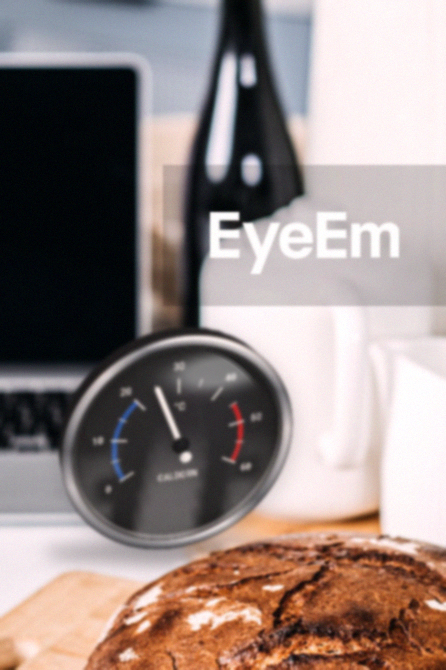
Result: 25°C
